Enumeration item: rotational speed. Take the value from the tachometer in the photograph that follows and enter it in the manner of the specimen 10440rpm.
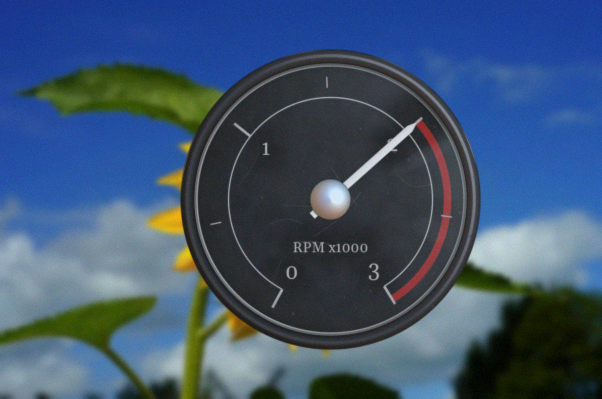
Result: 2000rpm
